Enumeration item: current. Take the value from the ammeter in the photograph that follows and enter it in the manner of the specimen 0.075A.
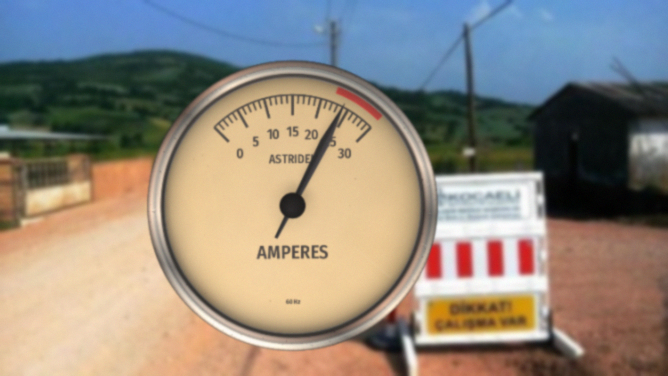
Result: 24A
